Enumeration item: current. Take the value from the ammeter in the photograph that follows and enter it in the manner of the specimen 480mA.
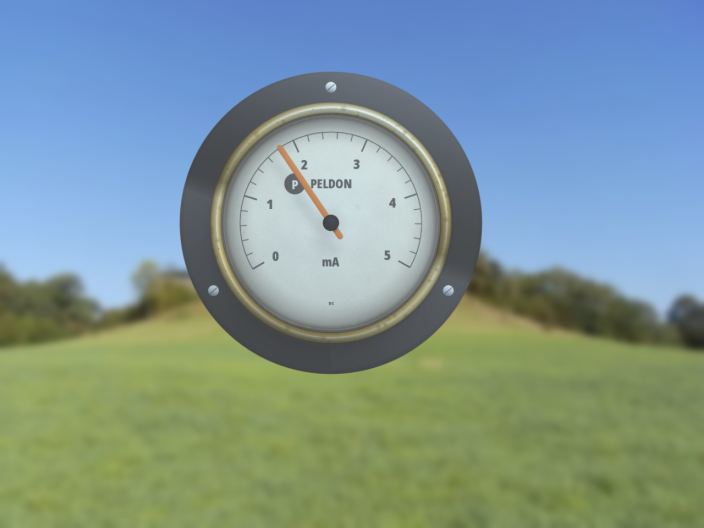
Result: 1.8mA
